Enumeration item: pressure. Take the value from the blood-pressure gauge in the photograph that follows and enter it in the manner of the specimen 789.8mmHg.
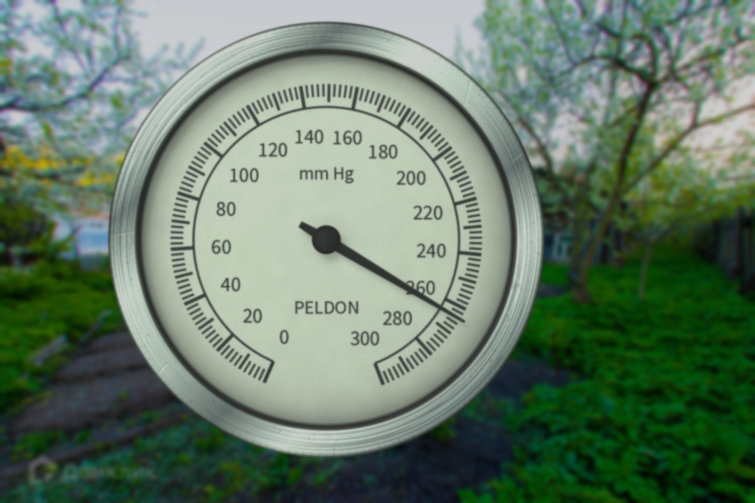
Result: 264mmHg
